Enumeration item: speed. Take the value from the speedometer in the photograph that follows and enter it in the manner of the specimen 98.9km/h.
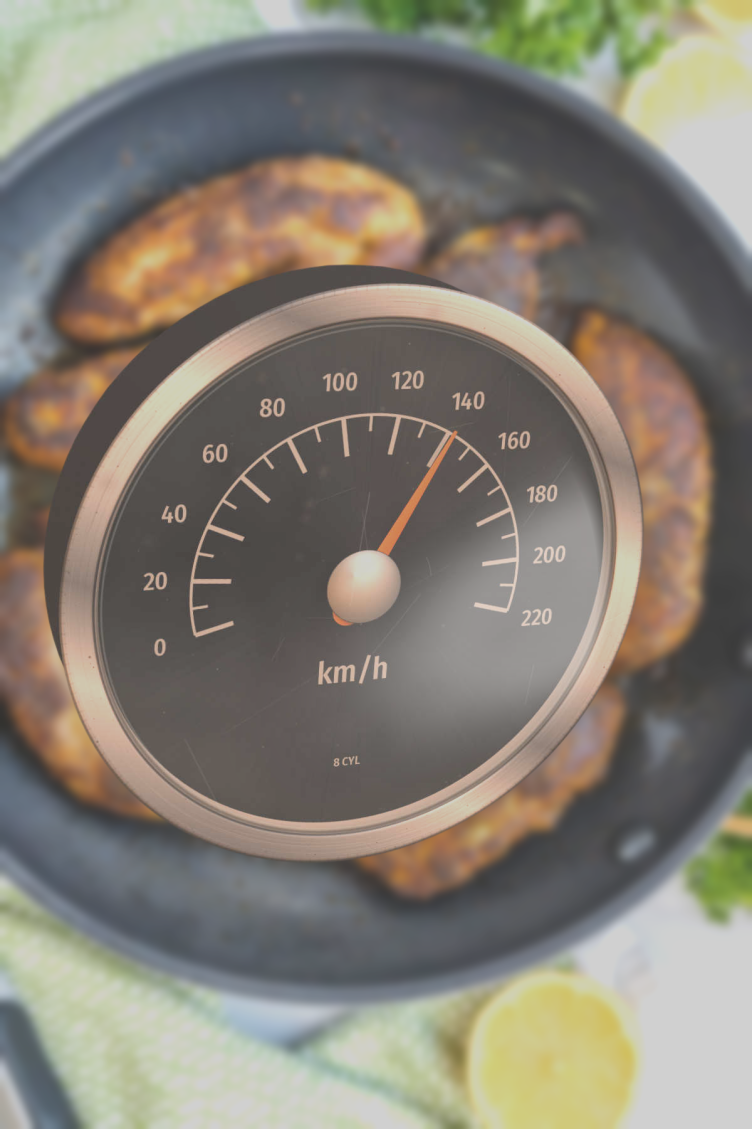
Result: 140km/h
